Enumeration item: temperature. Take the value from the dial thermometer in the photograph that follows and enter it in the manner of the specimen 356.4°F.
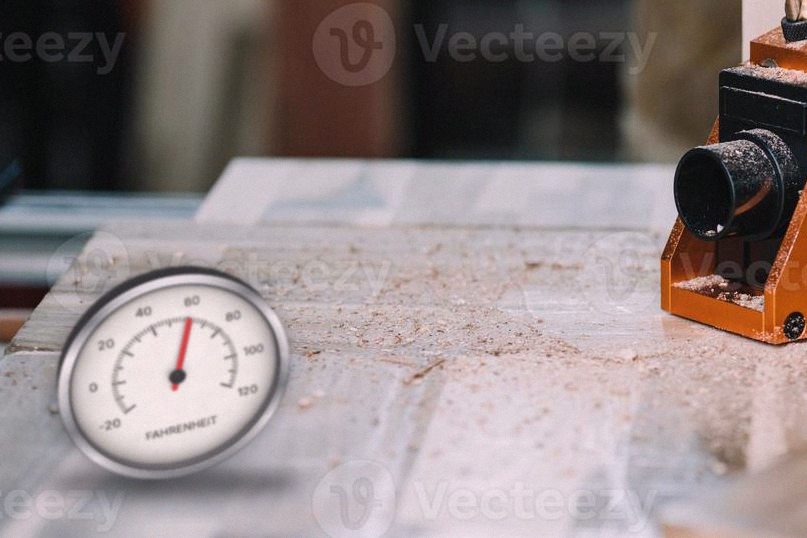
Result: 60°F
